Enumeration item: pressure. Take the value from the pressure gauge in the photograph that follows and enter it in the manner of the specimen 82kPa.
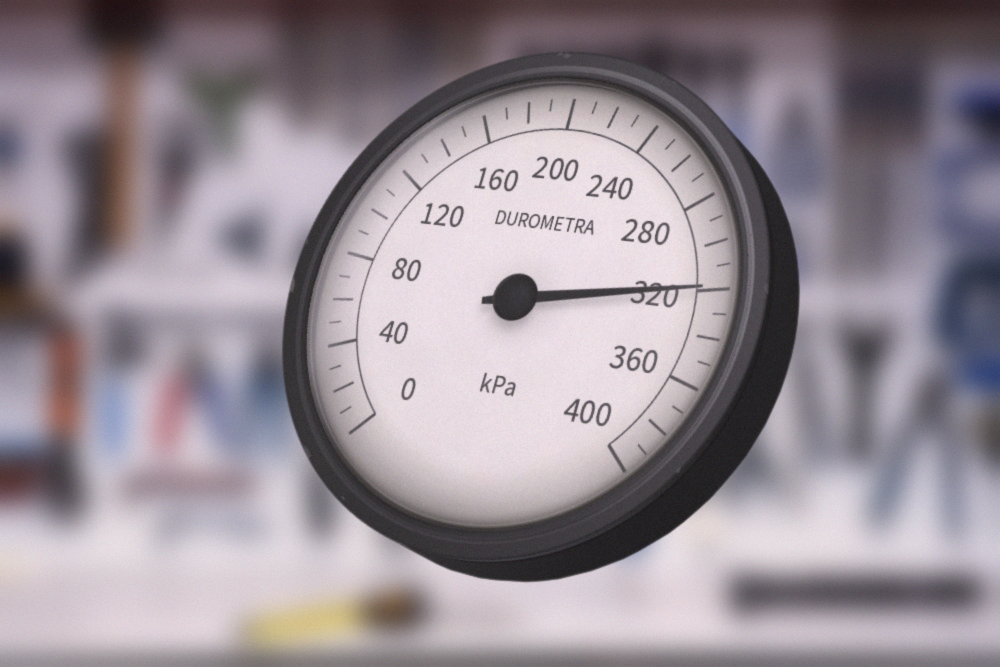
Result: 320kPa
